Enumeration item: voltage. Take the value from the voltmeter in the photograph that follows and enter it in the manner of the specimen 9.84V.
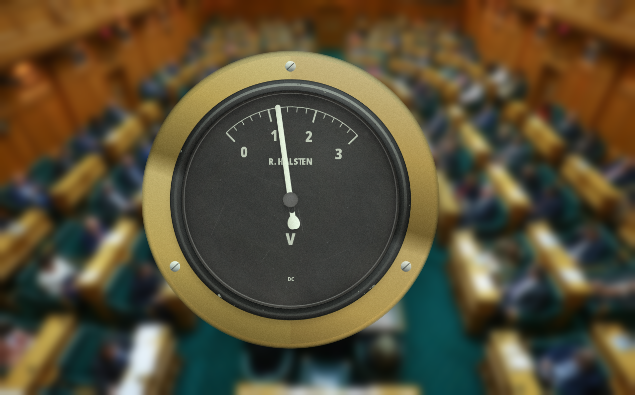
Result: 1.2V
